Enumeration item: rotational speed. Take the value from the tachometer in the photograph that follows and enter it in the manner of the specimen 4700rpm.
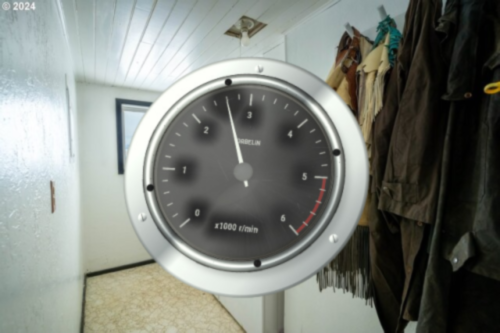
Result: 2600rpm
